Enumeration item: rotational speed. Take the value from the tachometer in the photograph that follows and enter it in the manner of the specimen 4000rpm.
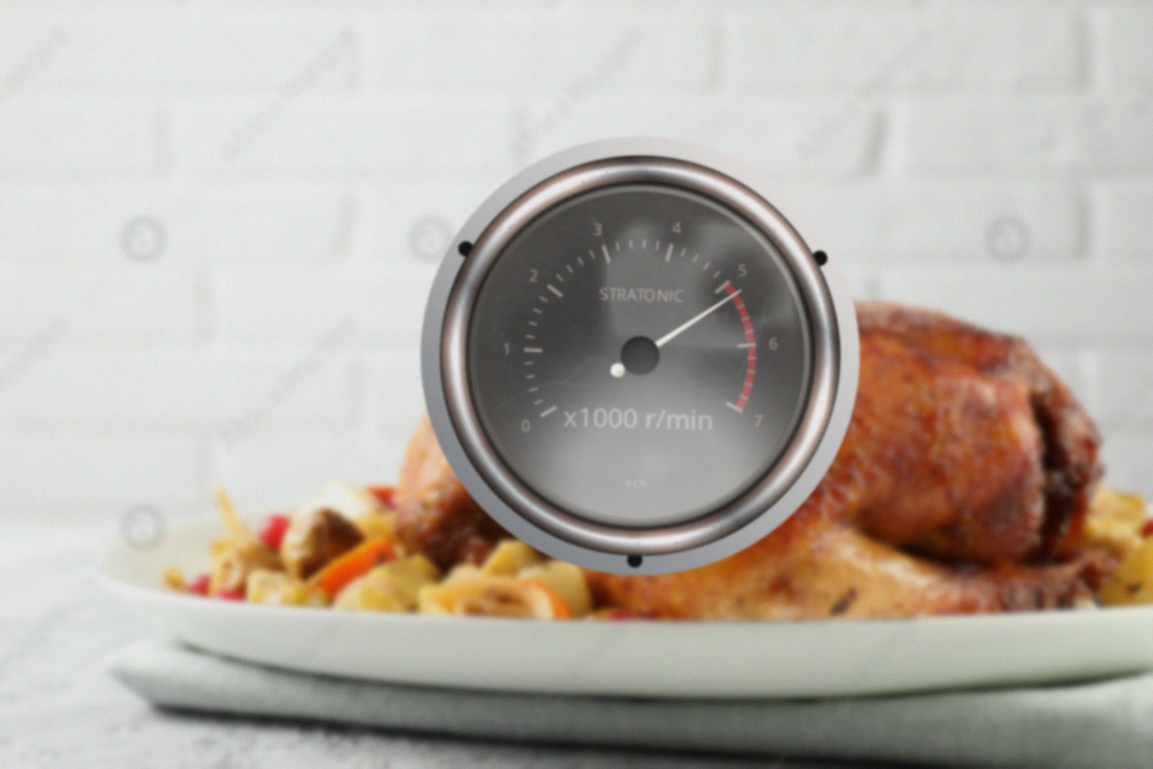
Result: 5200rpm
